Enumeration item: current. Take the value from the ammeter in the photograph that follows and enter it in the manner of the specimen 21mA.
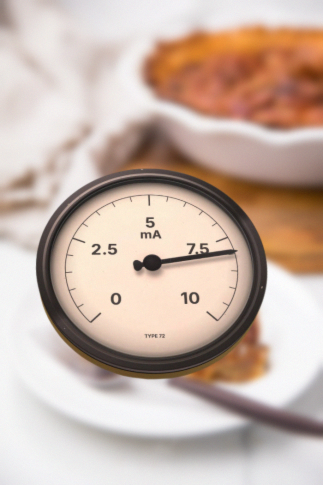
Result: 8mA
